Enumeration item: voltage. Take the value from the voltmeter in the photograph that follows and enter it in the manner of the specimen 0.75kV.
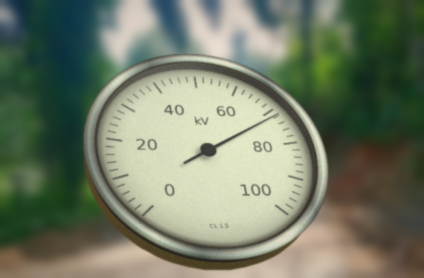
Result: 72kV
